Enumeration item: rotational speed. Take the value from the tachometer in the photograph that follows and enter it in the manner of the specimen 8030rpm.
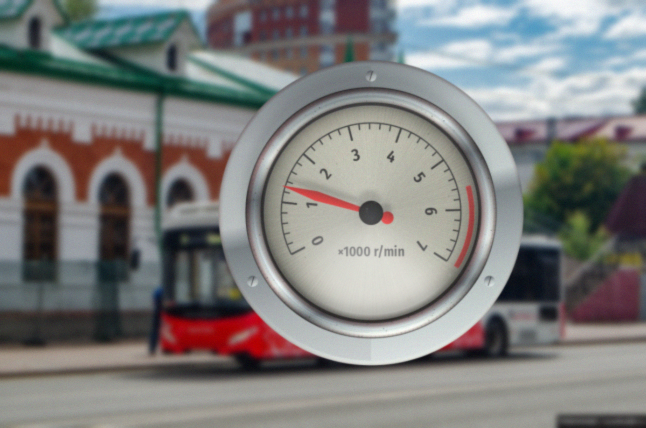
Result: 1300rpm
